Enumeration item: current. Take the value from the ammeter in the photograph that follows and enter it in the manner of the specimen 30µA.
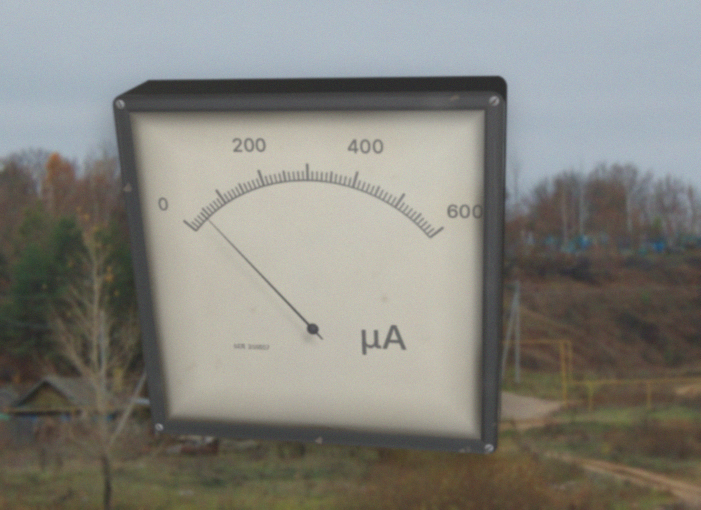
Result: 50µA
